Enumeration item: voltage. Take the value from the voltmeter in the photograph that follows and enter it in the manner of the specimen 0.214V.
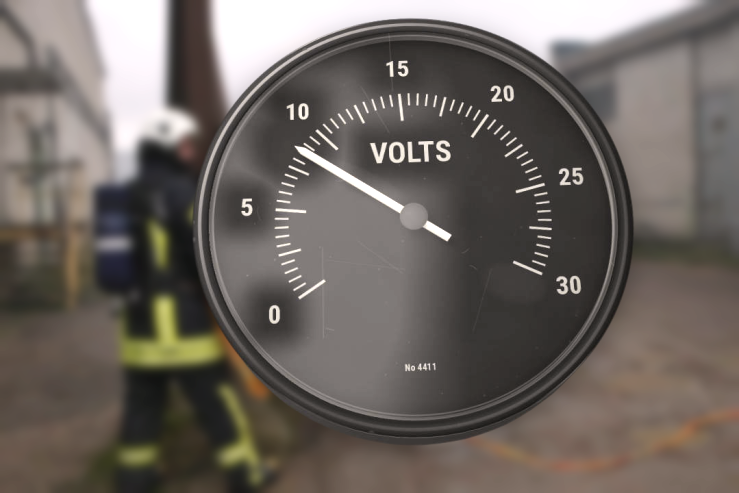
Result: 8.5V
